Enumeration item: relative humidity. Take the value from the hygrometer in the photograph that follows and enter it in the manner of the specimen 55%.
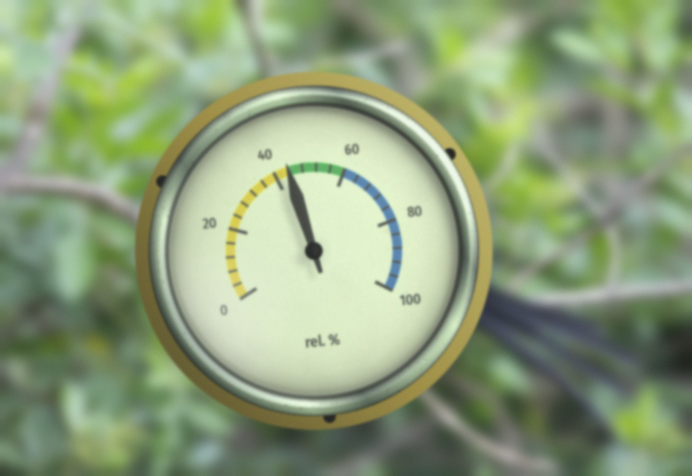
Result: 44%
